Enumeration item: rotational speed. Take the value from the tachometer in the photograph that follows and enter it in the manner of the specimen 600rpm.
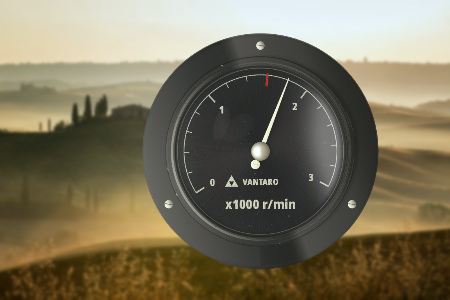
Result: 1800rpm
